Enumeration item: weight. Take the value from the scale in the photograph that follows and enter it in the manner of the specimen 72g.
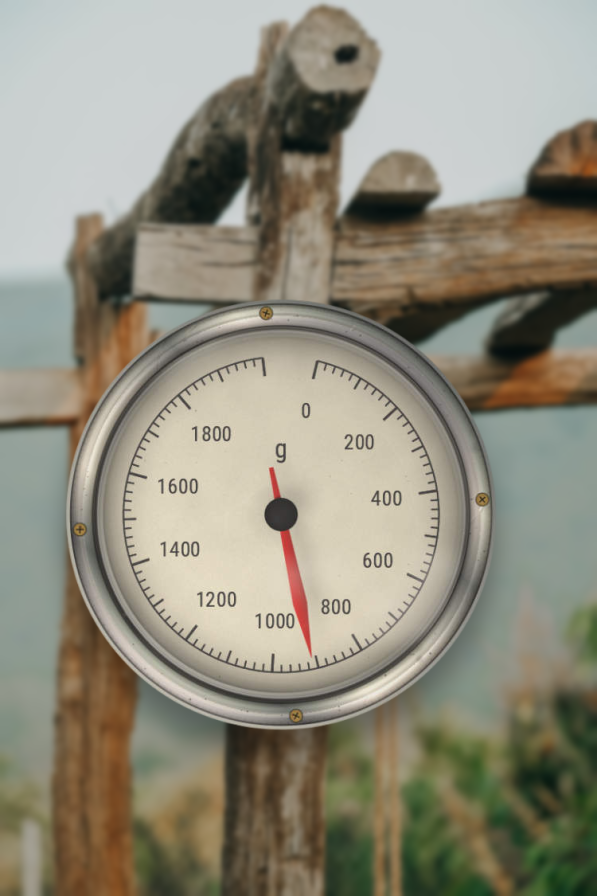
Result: 910g
